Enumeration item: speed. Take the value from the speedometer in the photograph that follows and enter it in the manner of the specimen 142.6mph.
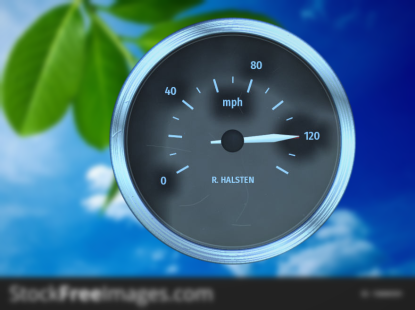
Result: 120mph
